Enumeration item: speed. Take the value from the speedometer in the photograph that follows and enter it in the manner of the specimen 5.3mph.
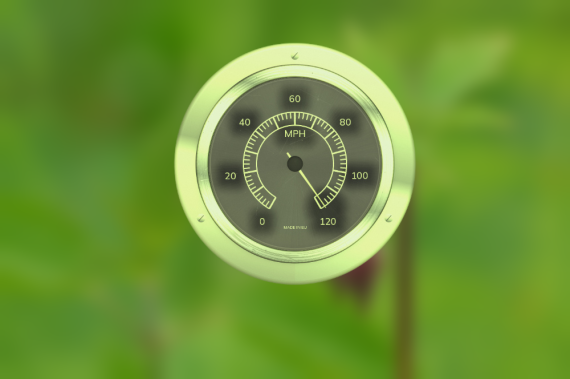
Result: 118mph
